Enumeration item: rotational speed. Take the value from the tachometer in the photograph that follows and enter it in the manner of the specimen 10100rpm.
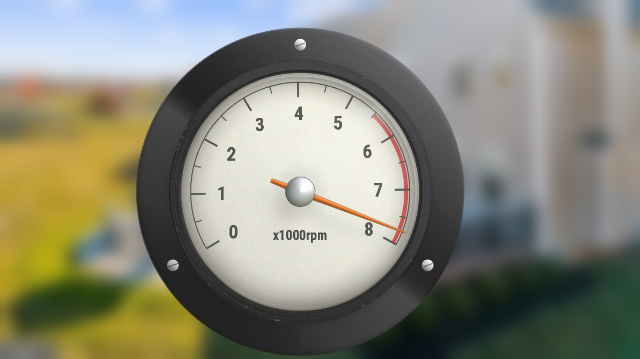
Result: 7750rpm
